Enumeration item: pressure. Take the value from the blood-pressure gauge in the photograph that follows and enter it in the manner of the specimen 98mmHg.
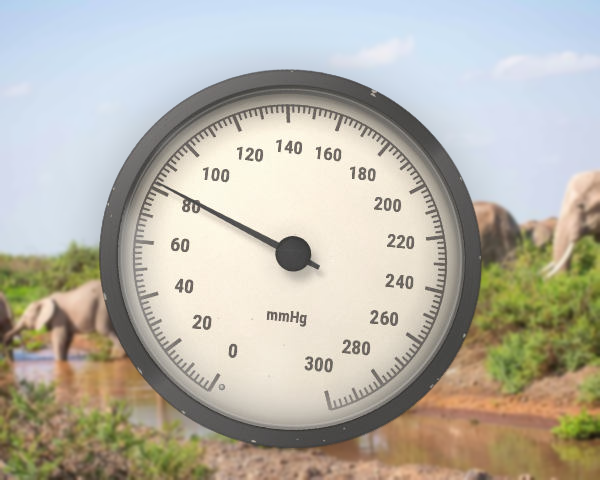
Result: 82mmHg
